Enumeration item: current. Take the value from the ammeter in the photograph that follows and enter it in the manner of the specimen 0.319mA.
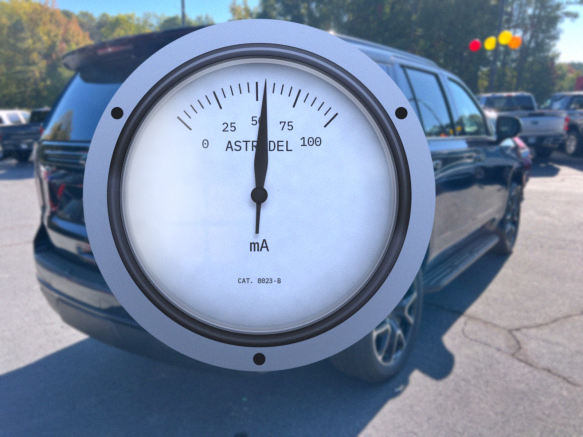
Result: 55mA
